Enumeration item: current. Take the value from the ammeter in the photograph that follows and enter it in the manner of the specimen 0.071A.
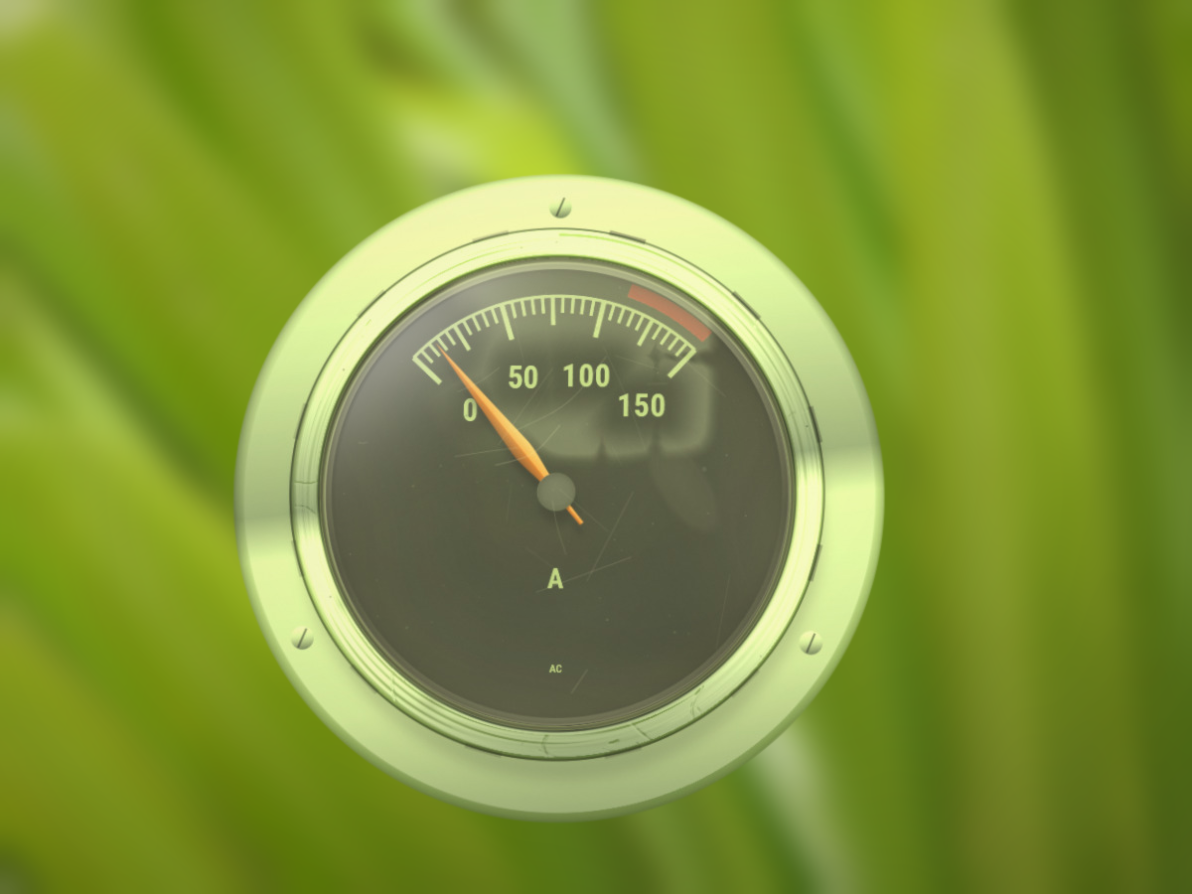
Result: 12.5A
